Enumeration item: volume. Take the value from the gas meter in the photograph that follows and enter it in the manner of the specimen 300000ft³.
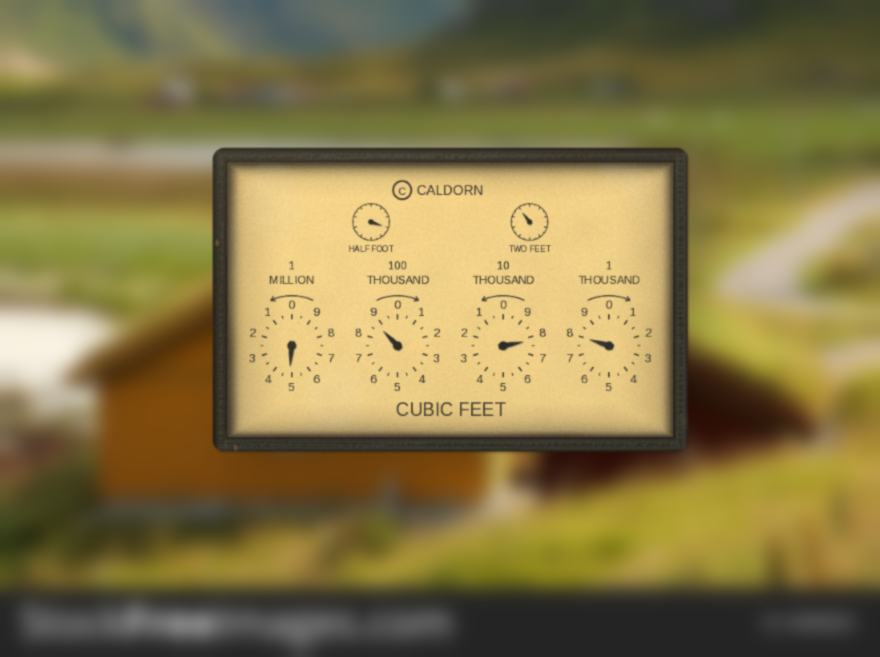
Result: 487800ft³
